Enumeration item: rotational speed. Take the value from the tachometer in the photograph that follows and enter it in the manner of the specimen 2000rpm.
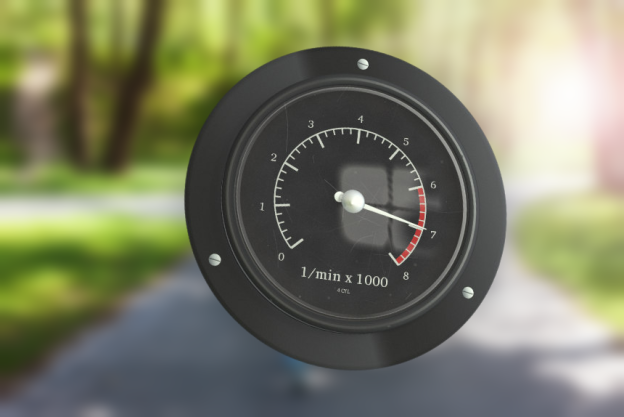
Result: 7000rpm
